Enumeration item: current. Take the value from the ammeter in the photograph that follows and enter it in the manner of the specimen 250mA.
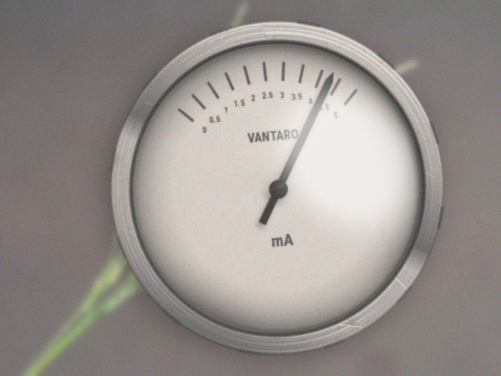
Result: 4.25mA
